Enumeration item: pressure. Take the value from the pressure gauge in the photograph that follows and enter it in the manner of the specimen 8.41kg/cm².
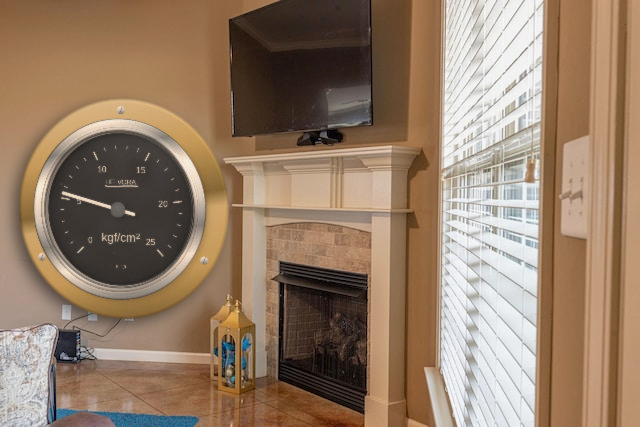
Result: 5.5kg/cm²
